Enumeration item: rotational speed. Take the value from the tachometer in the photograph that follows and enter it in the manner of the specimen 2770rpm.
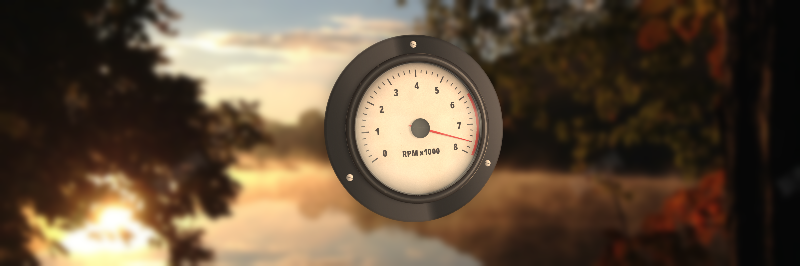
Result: 7600rpm
